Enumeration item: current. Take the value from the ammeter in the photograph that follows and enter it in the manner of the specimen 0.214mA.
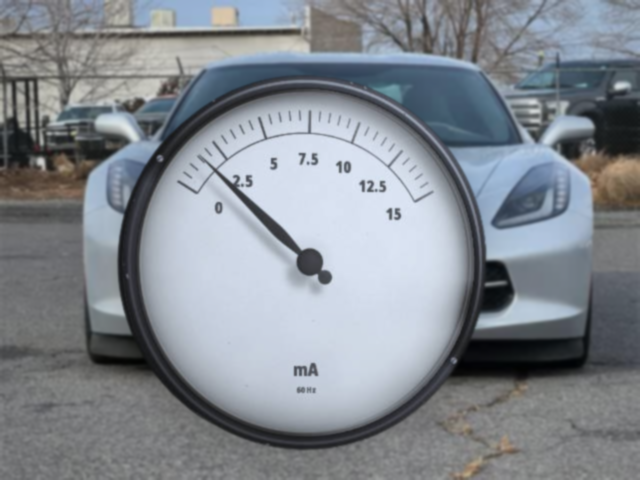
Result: 1.5mA
